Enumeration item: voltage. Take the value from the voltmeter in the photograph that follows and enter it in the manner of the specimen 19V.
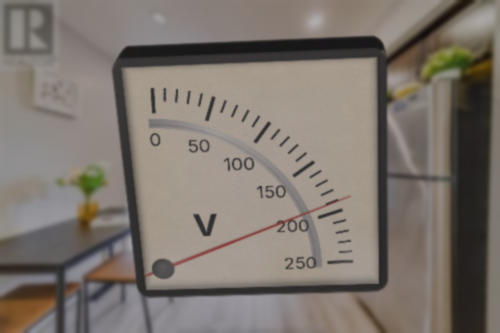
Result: 190V
